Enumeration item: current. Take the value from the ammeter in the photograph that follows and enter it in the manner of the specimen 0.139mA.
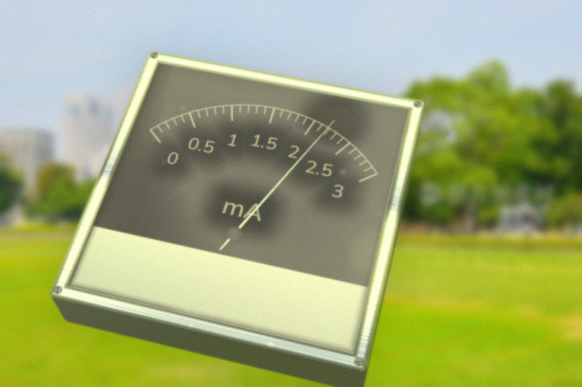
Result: 2.2mA
